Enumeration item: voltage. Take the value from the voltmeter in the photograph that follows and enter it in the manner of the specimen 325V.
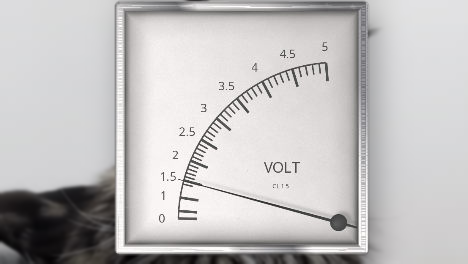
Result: 1.5V
